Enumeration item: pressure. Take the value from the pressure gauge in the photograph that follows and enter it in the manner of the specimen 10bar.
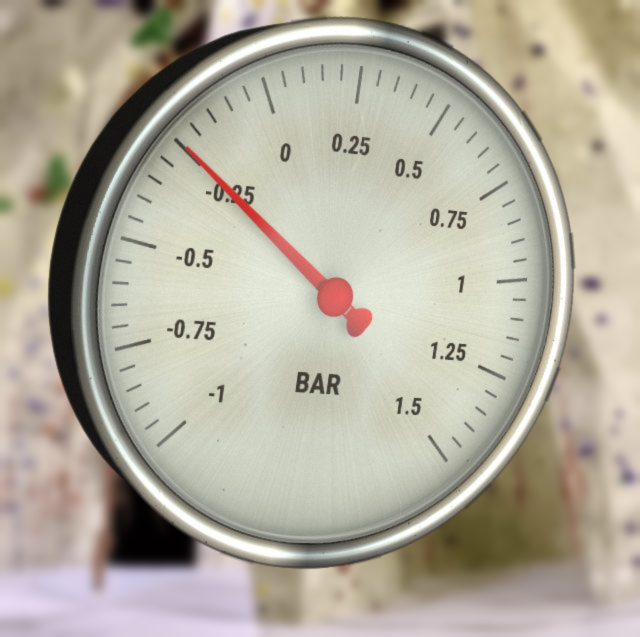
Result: -0.25bar
